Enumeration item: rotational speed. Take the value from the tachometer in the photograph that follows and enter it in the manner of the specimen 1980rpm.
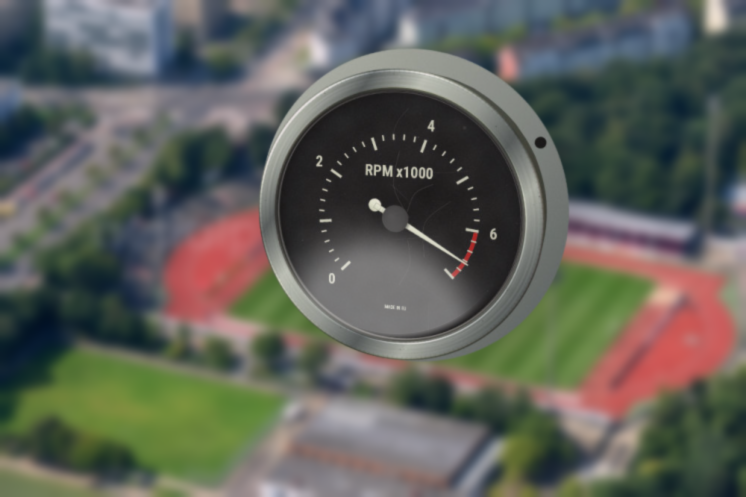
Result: 6600rpm
